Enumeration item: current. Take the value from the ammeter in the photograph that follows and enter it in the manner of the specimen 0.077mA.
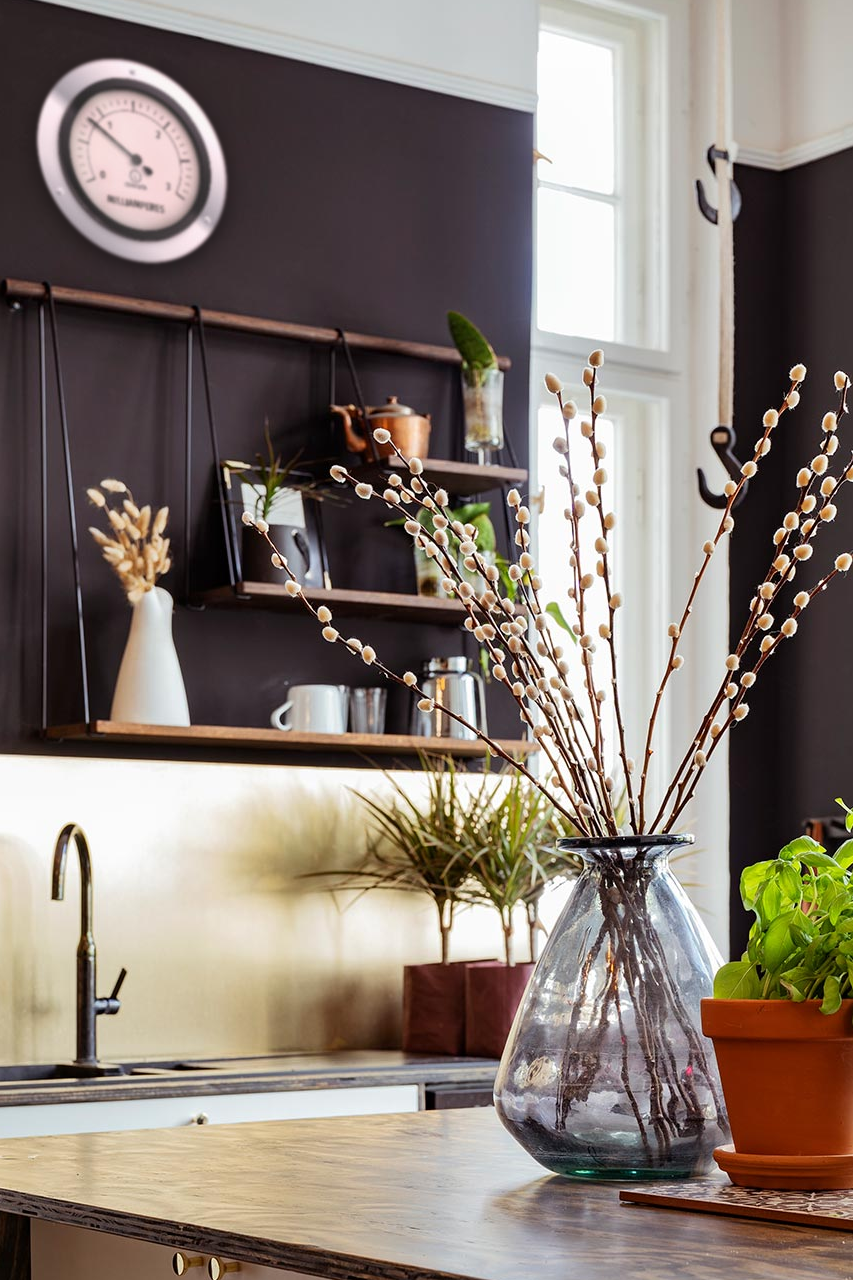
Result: 0.8mA
